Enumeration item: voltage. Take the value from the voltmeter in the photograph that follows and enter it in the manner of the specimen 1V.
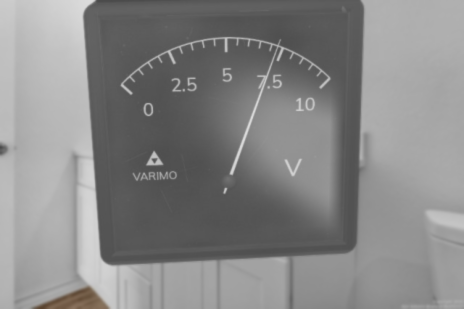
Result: 7.25V
